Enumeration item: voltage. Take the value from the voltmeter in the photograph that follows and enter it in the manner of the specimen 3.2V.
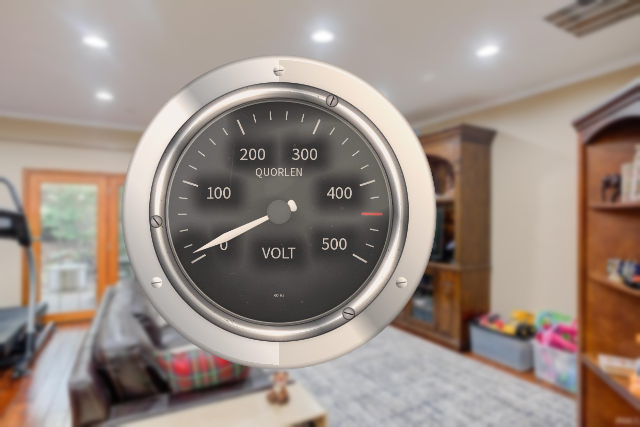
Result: 10V
